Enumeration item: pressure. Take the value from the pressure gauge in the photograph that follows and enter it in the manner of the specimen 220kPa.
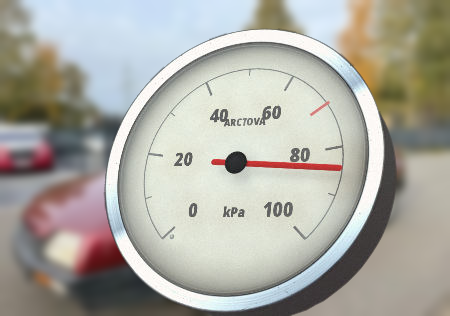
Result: 85kPa
